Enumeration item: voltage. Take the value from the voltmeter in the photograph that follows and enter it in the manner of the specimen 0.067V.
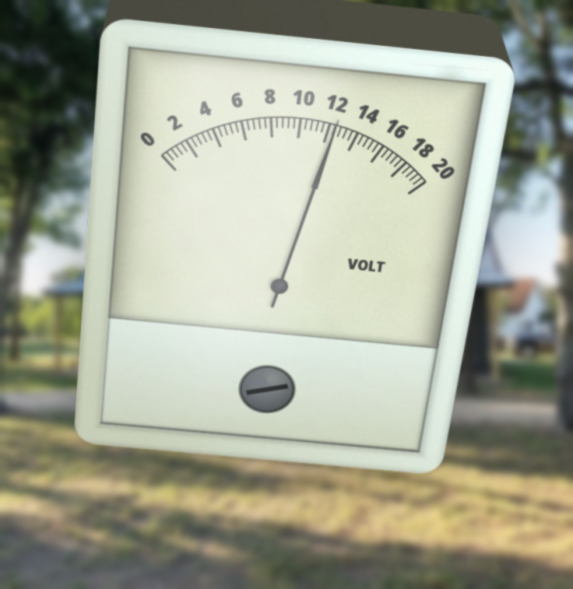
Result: 12.4V
